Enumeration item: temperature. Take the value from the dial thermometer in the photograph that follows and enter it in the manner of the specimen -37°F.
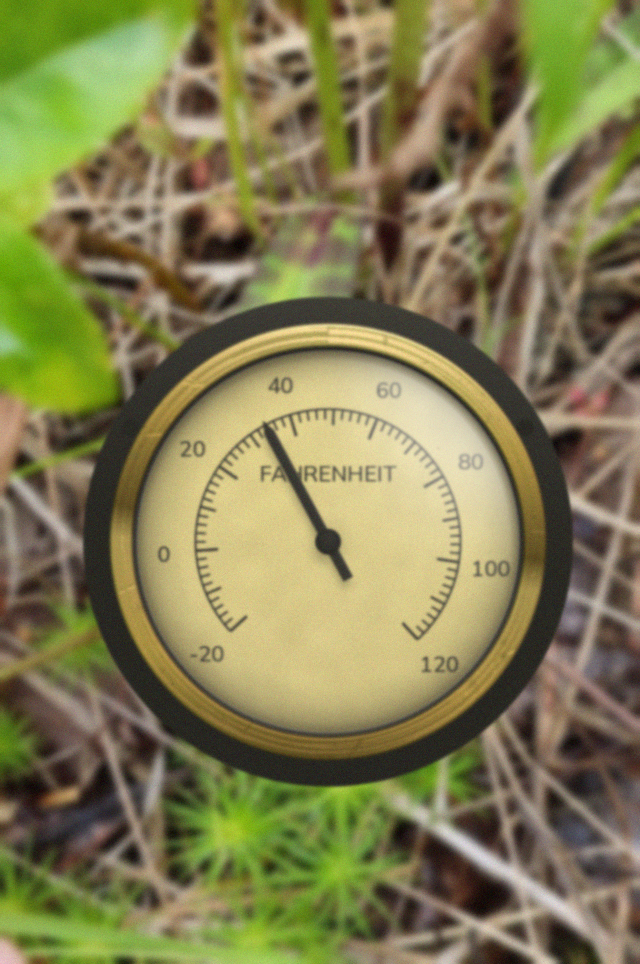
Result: 34°F
